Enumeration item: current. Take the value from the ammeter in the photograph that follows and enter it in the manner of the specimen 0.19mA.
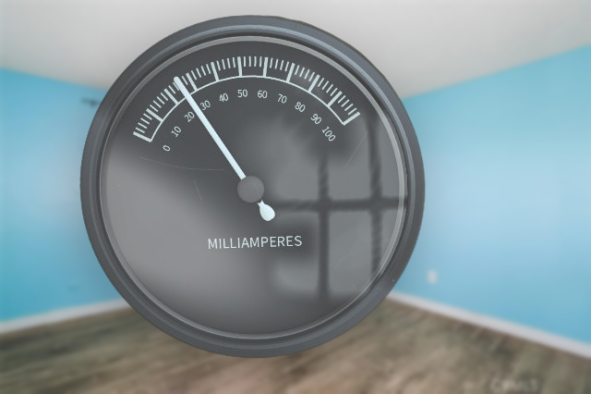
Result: 26mA
